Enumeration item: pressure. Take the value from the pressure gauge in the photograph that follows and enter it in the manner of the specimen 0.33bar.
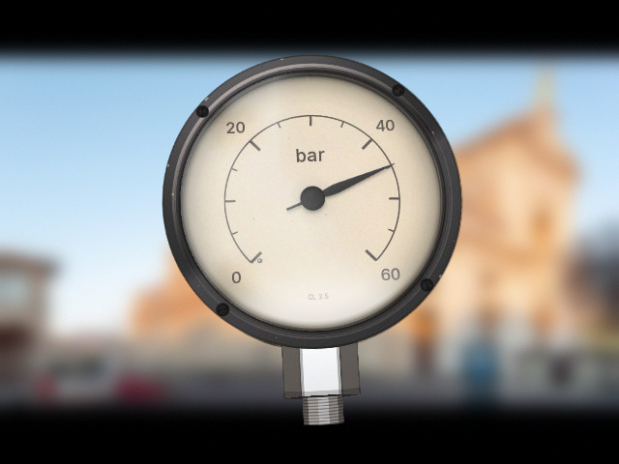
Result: 45bar
